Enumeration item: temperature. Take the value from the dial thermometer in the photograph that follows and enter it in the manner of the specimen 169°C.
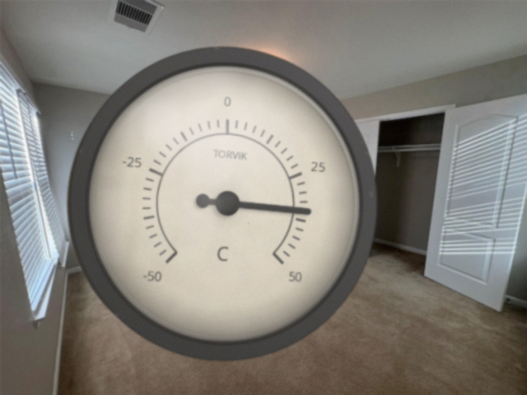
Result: 35°C
